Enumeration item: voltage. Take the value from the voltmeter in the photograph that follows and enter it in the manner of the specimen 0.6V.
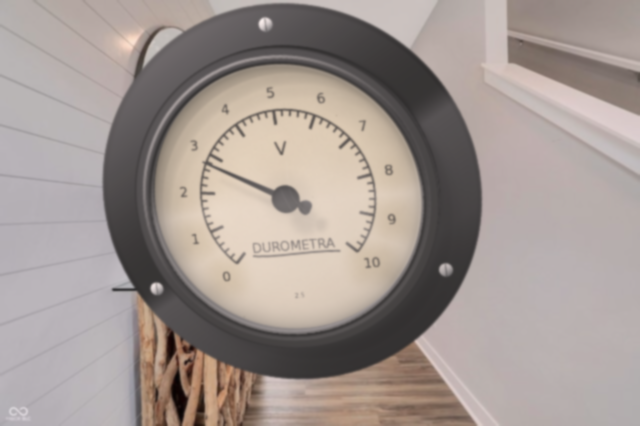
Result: 2.8V
